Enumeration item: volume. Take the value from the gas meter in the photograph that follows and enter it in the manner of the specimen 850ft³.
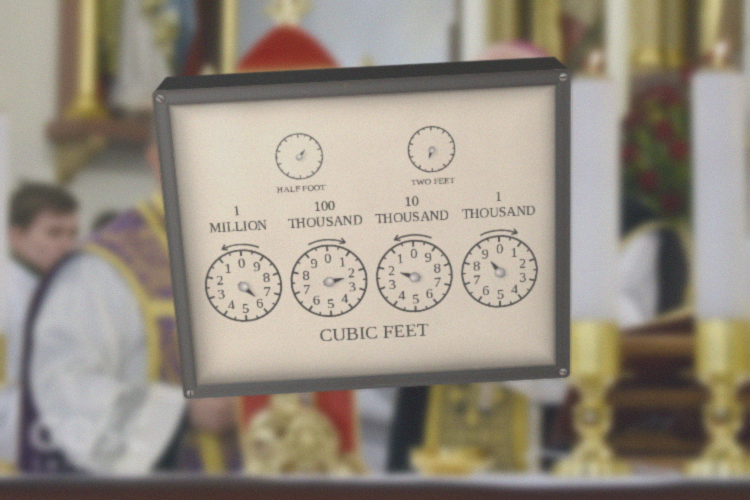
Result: 621900ft³
